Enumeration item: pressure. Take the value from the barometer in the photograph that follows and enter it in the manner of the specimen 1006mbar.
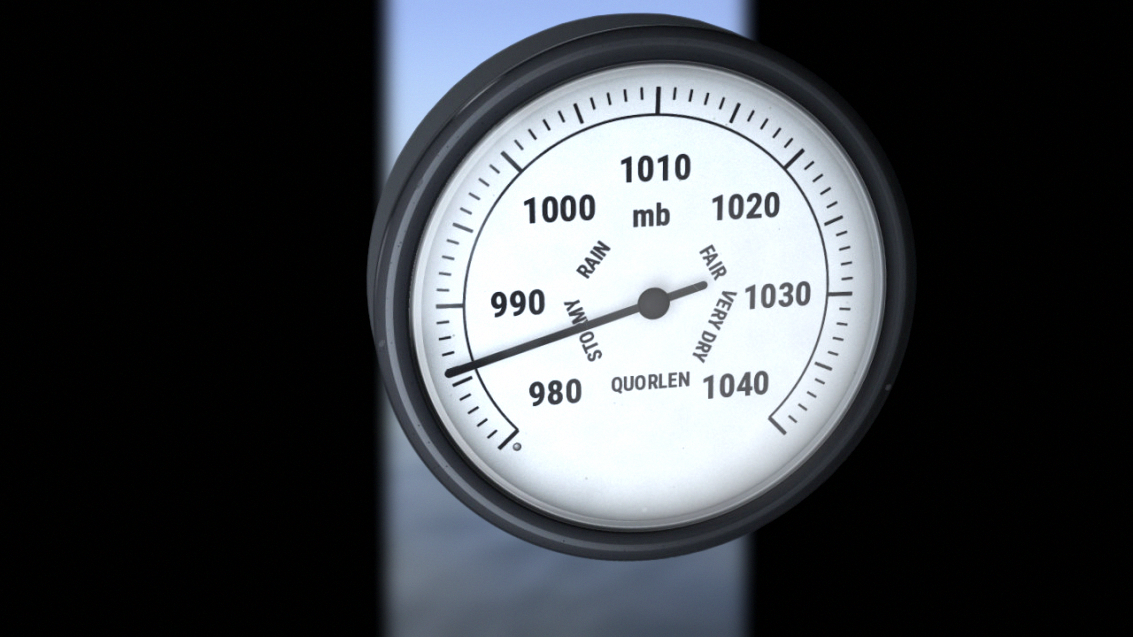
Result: 986mbar
